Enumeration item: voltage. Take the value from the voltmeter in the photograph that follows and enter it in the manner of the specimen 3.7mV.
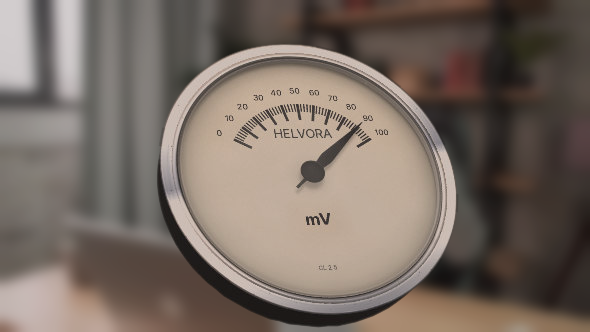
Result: 90mV
